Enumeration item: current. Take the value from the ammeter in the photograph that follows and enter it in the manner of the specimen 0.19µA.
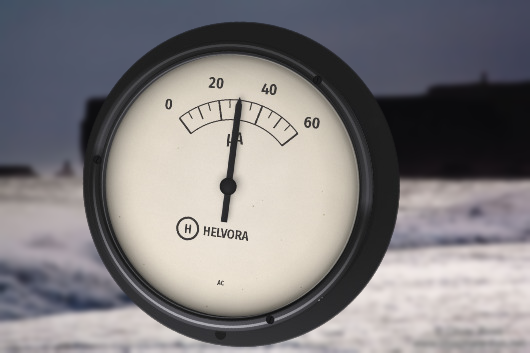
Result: 30µA
